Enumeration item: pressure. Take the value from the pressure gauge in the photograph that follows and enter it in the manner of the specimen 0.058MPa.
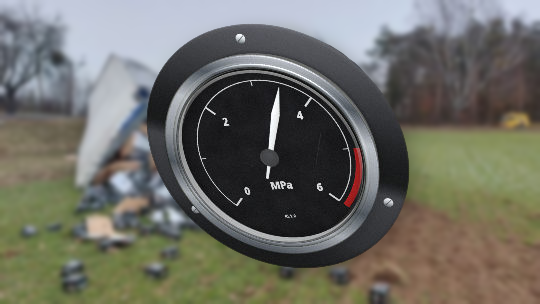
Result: 3.5MPa
